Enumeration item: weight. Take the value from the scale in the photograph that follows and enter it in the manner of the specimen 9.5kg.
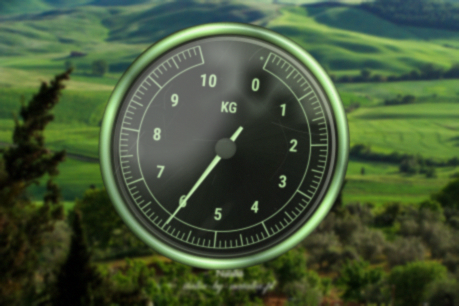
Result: 6kg
